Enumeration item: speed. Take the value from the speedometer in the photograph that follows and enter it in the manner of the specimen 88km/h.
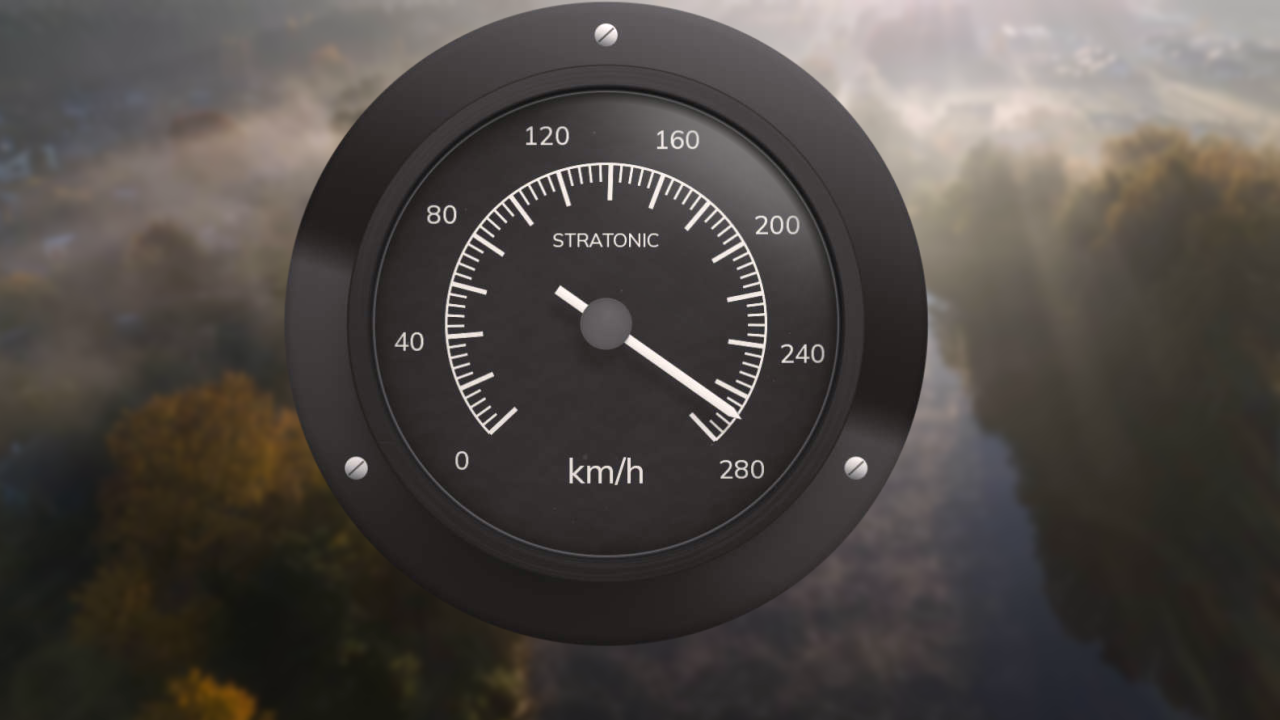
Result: 268km/h
